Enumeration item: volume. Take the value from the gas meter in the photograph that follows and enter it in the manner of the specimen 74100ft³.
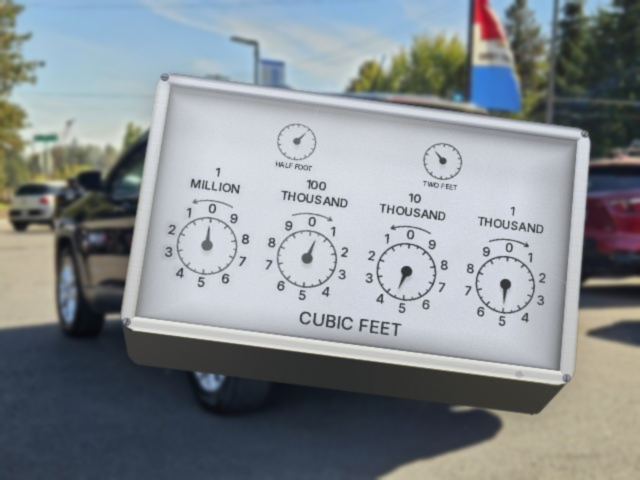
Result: 4500ft³
